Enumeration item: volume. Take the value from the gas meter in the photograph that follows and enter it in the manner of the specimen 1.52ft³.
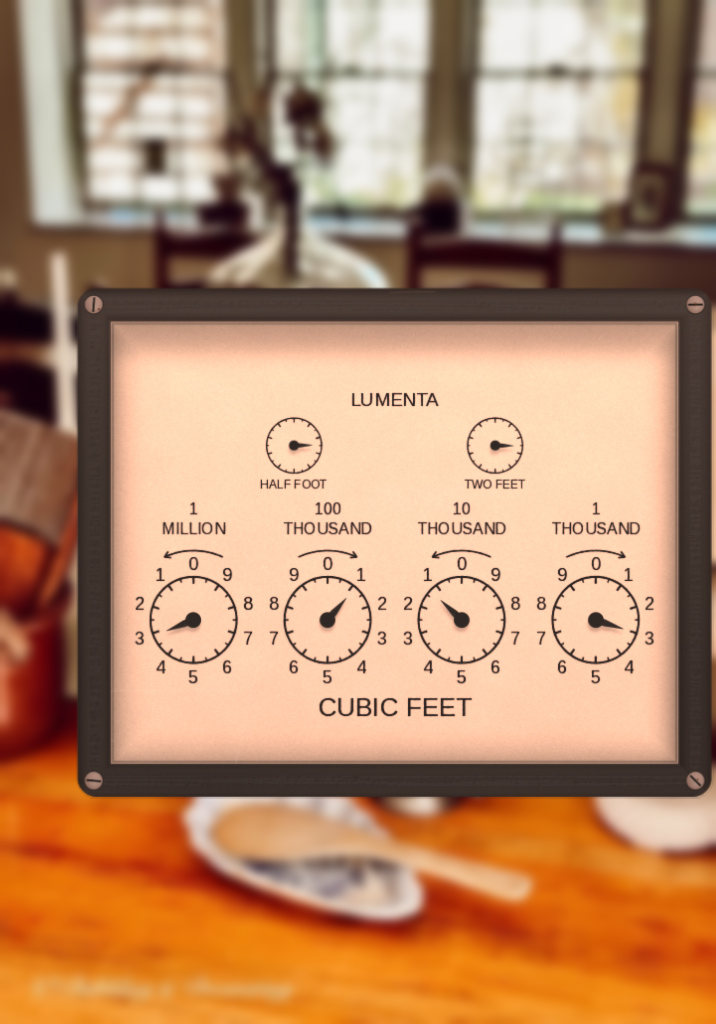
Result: 311300ft³
